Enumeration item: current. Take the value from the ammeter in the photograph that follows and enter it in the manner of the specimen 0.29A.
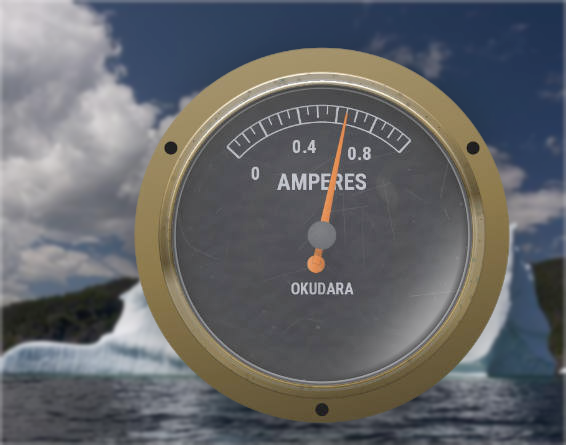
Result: 0.65A
